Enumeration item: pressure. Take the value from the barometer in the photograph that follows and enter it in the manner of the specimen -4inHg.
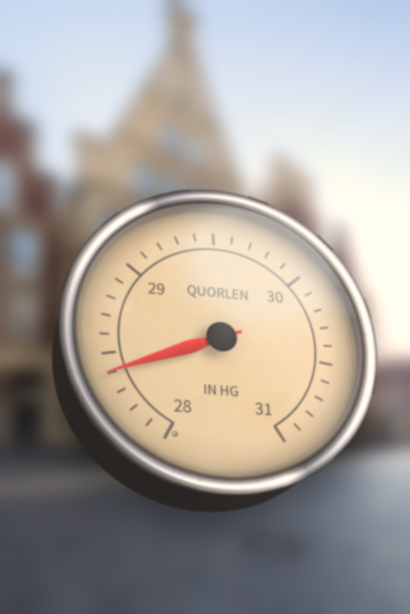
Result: 28.4inHg
